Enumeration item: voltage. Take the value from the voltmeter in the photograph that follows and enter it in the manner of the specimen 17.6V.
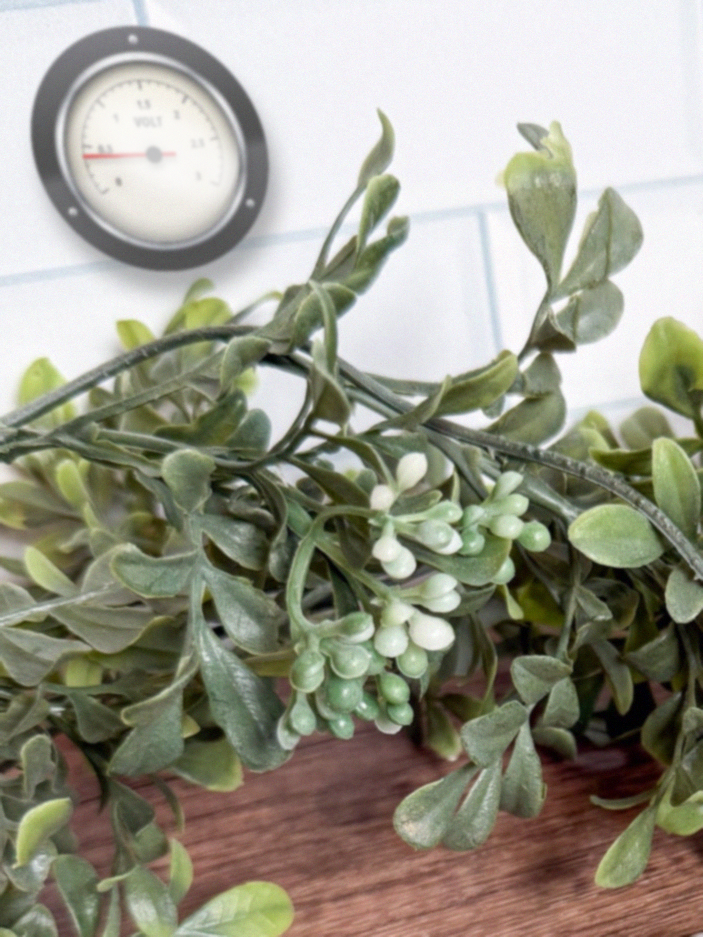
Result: 0.4V
